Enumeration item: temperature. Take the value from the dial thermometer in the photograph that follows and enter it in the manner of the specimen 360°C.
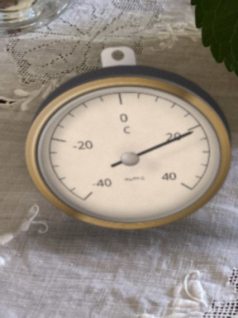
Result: 20°C
